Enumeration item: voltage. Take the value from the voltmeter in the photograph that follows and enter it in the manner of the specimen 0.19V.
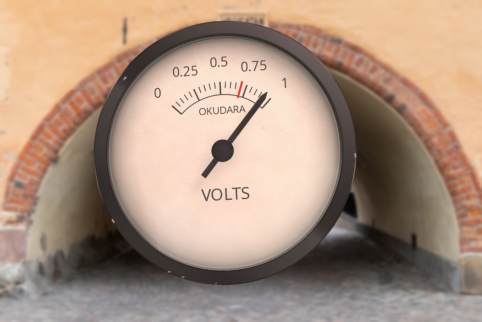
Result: 0.95V
